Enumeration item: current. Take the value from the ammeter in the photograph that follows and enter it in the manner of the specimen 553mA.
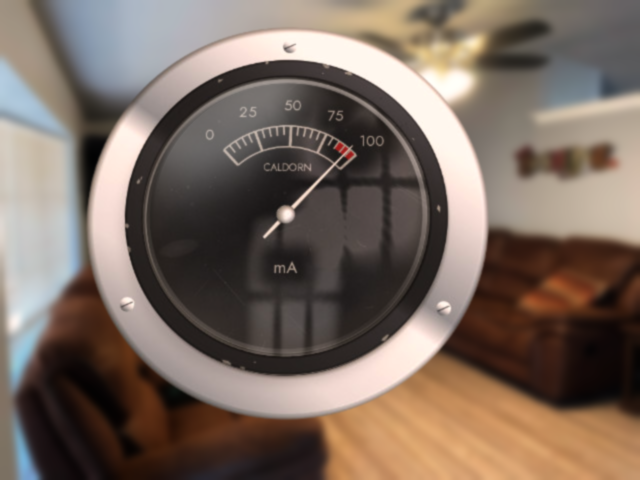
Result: 95mA
